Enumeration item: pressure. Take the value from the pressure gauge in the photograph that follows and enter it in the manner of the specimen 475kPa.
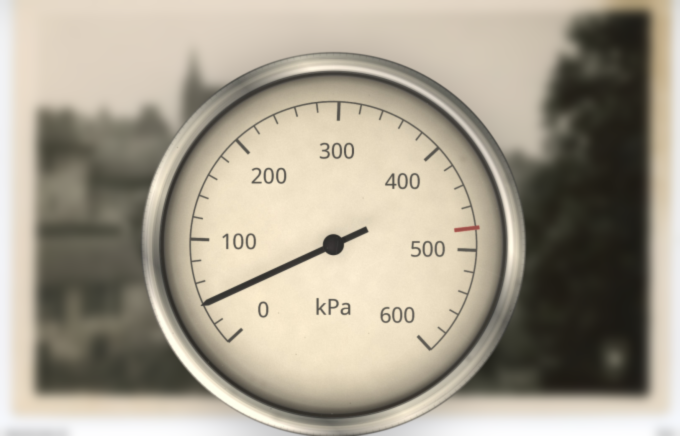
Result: 40kPa
